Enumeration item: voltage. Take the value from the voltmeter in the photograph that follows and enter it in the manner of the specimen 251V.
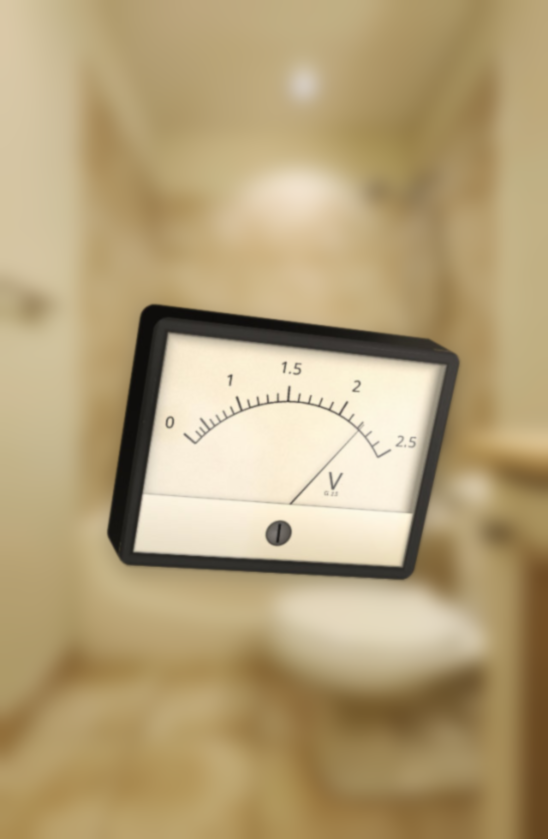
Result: 2.2V
